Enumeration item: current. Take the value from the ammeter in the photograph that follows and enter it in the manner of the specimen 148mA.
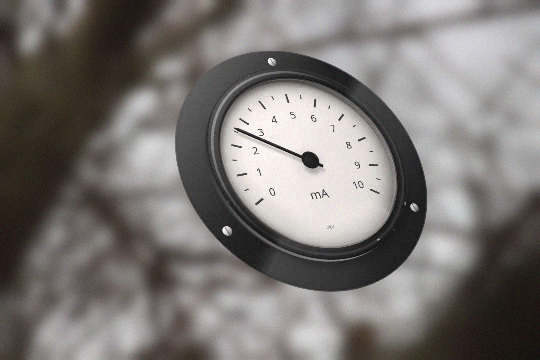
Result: 2.5mA
